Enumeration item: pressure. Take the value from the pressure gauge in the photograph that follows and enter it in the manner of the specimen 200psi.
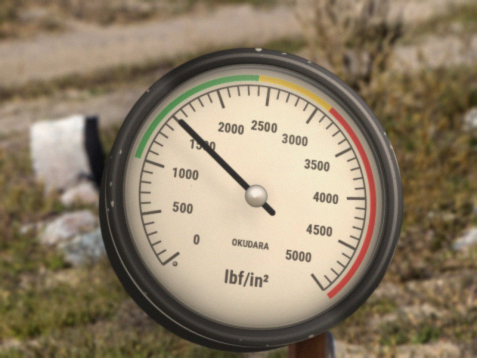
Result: 1500psi
